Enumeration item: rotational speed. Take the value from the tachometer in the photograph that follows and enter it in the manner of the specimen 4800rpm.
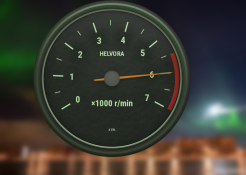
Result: 6000rpm
